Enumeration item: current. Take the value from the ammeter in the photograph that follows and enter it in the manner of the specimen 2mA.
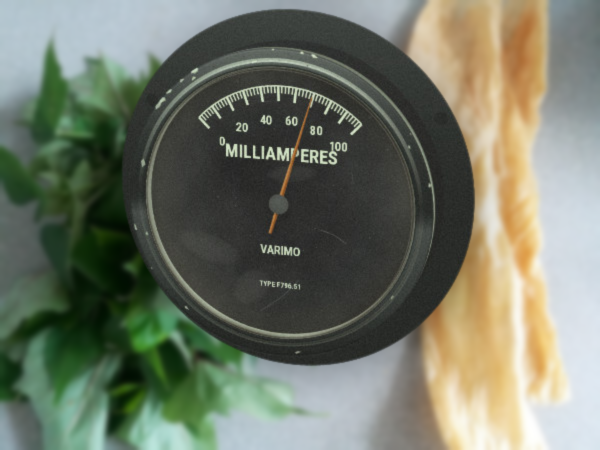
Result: 70mA
